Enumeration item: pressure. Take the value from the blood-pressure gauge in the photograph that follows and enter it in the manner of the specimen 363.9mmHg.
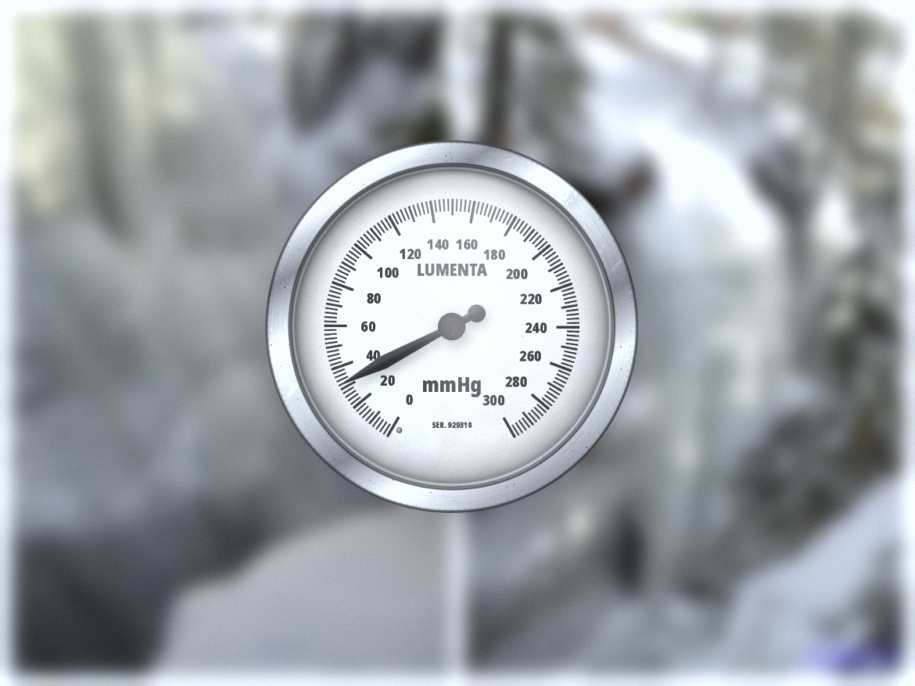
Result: 32mmHg
